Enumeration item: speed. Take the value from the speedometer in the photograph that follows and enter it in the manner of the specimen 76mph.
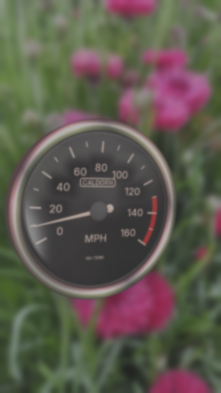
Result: 10mph
